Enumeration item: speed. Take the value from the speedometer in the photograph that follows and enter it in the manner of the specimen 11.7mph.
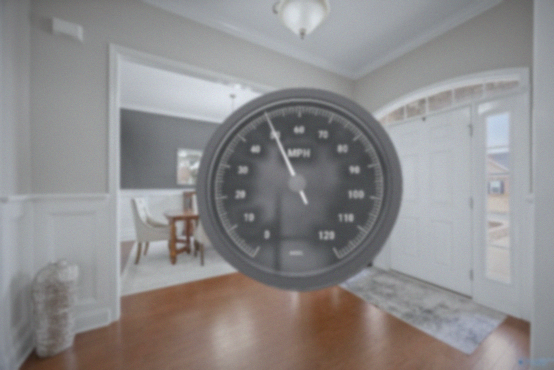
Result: 50mph
